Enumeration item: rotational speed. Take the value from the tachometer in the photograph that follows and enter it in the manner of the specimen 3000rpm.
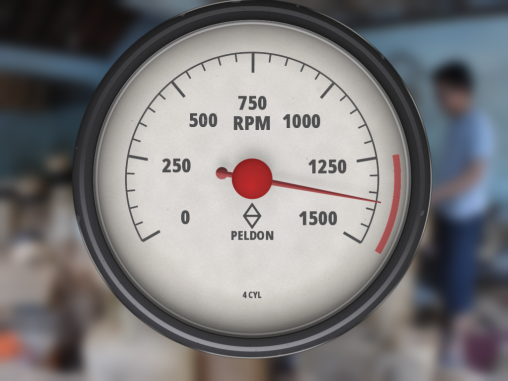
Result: 1375rpm
